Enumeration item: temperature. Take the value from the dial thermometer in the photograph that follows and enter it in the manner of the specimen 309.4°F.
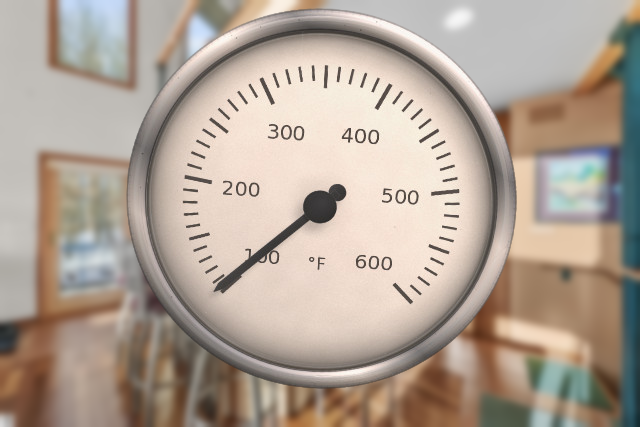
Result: 105°F
